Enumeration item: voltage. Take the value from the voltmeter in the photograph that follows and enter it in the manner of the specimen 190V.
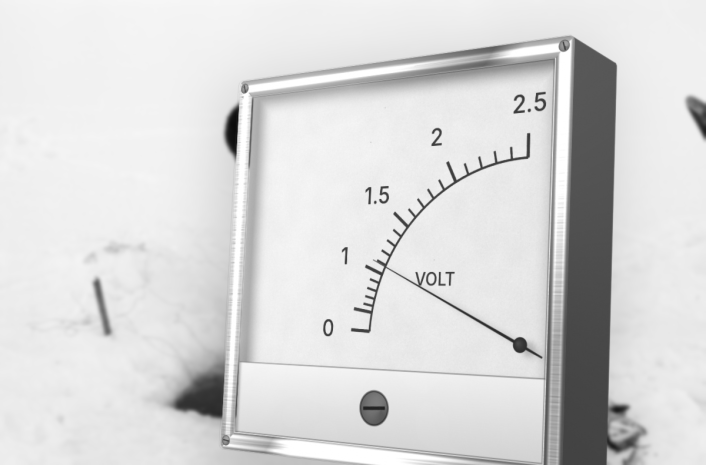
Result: 1.1V
